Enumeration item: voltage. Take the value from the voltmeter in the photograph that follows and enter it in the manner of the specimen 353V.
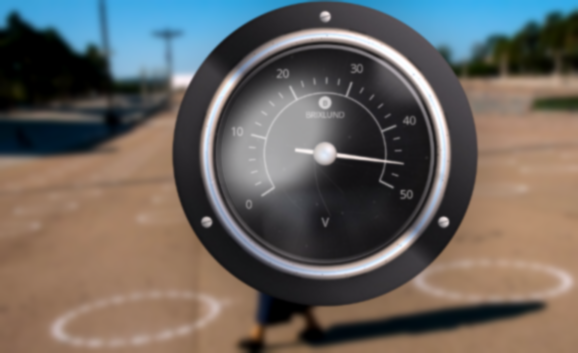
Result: 46V
